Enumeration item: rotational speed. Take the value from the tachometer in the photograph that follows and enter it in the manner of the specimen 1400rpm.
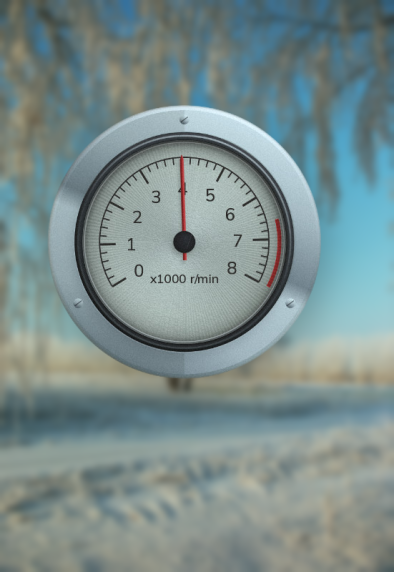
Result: 4000rpm
